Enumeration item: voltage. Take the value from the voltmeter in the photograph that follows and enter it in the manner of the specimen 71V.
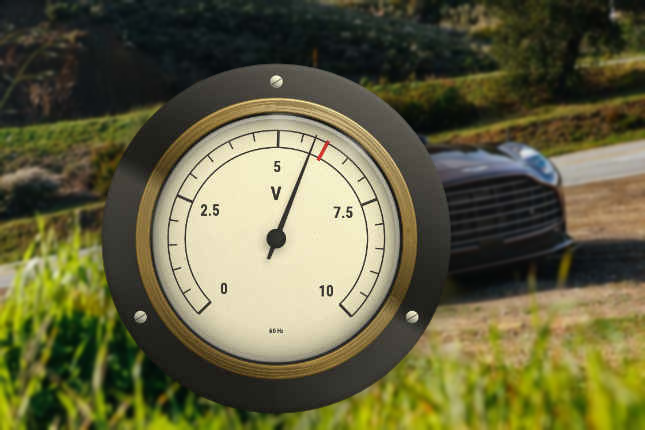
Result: 5.75V
